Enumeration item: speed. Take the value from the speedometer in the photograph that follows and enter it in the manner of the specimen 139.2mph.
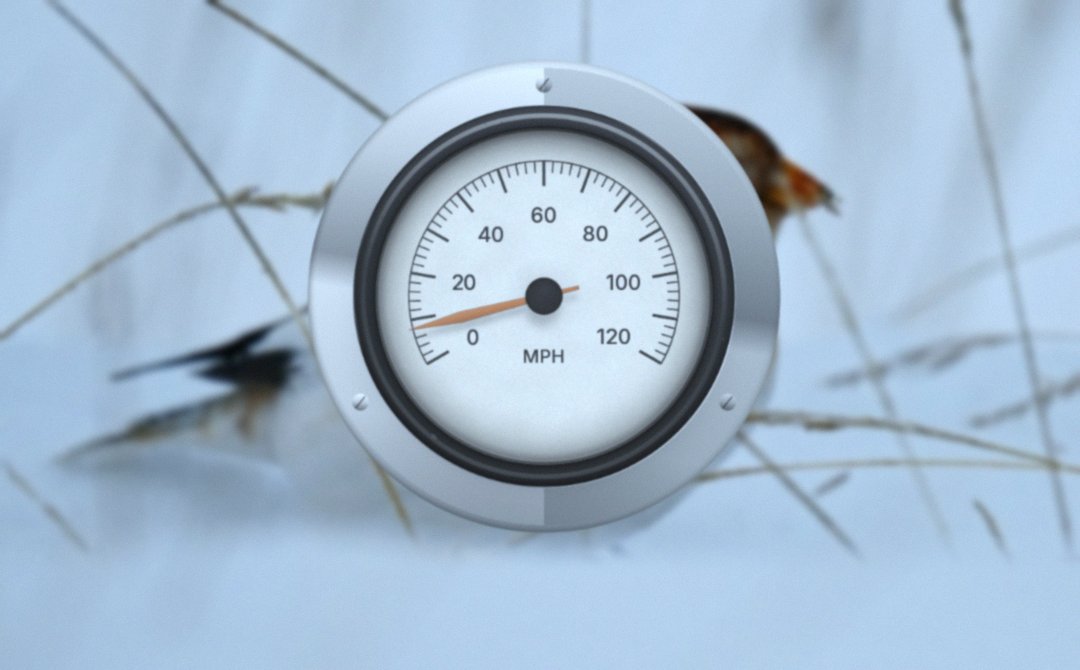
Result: 8mph
